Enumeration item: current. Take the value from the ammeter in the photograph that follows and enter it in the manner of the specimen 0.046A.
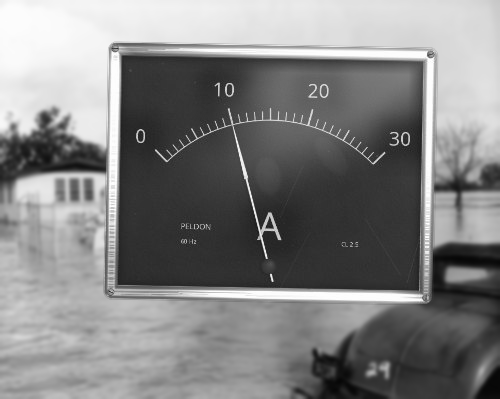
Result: 10A
